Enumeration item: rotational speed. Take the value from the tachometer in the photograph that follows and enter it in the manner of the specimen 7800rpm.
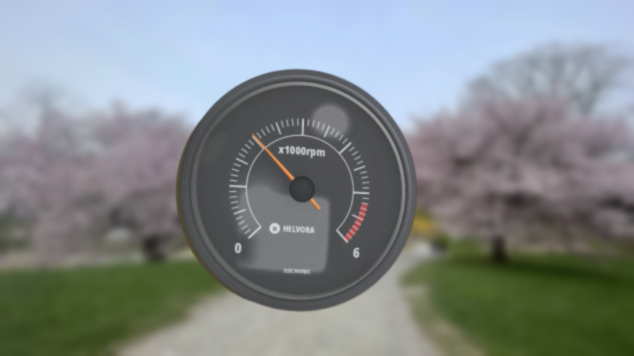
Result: 2000rpm
